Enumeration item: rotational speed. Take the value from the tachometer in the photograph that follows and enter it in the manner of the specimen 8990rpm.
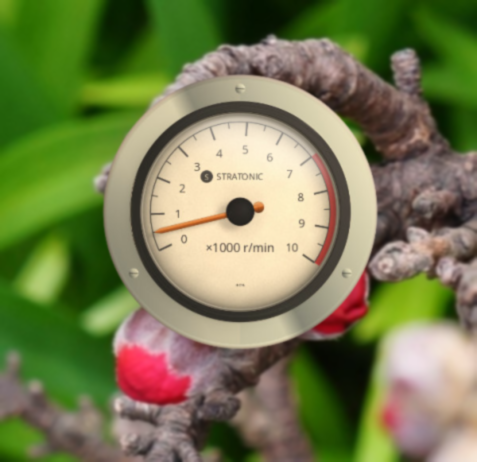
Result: 500rpm
